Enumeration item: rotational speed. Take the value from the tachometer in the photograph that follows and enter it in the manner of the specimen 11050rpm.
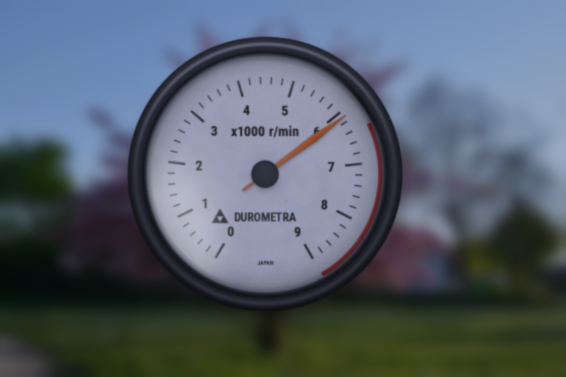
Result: 6100rpm
